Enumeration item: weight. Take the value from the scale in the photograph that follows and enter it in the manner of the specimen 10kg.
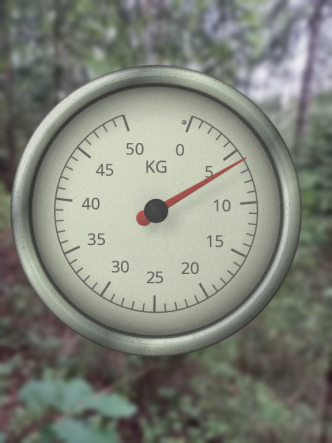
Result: 6kg
